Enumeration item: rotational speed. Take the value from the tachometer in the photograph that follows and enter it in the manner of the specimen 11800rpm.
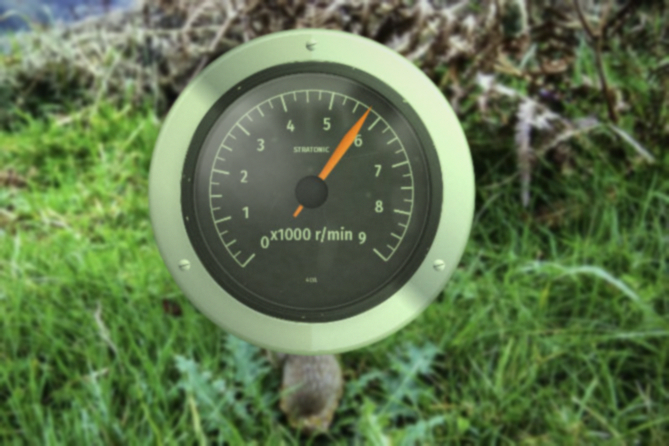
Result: 5750rpm
